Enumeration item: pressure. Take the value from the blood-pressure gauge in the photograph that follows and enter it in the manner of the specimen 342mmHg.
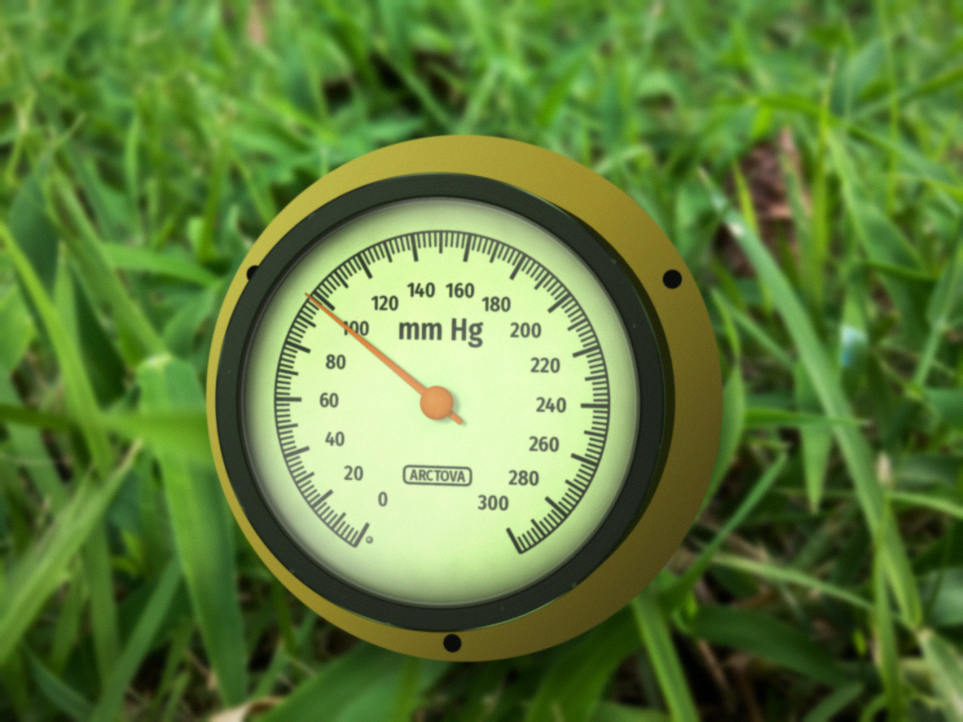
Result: 98mmHg
